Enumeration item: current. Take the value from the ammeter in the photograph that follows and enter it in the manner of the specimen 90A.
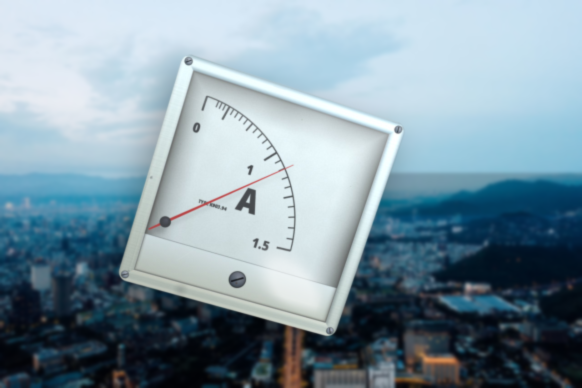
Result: 1.1A
